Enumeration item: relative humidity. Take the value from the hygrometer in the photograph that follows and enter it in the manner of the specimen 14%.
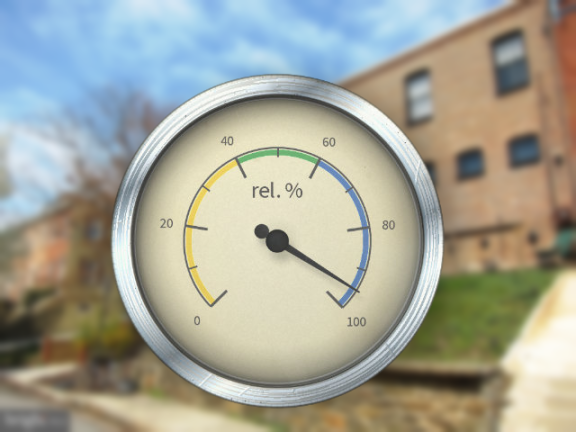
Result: 95%
